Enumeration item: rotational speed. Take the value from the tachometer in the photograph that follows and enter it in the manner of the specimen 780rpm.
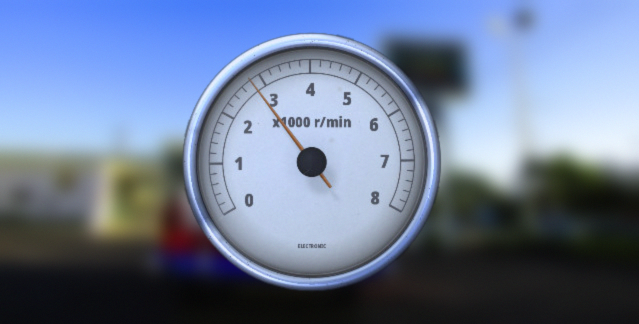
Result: 2800rpm
